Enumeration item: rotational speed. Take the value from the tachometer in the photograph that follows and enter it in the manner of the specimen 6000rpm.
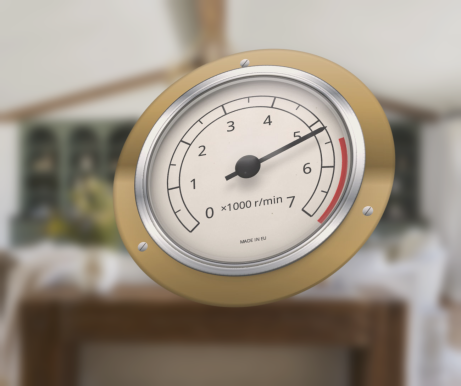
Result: 5250rpm
